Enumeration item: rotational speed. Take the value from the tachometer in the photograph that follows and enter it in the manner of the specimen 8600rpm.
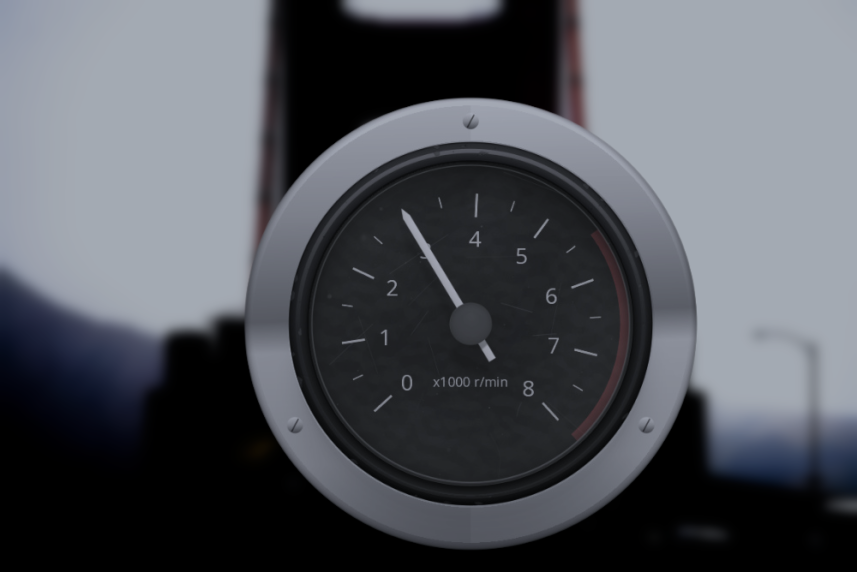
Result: 3000rpm
